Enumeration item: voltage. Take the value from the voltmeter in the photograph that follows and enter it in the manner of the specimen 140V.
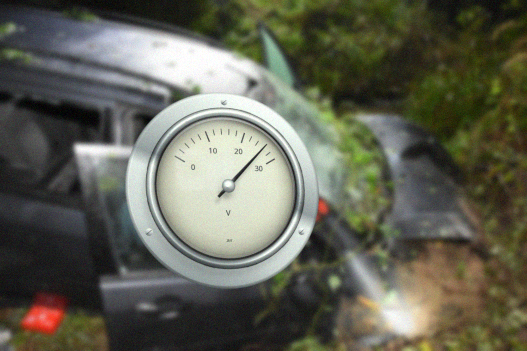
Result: 26V
